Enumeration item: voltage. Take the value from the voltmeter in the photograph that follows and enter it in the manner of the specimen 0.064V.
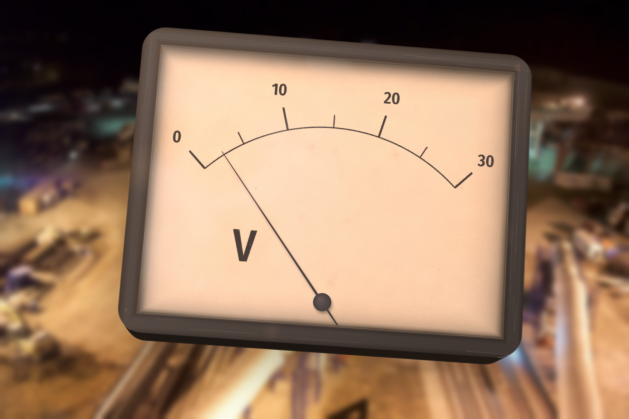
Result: 2.5V
